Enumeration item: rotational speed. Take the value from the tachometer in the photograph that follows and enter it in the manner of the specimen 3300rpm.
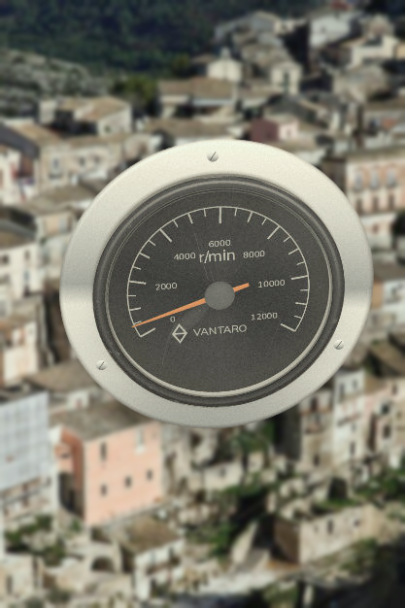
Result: 500rpm
